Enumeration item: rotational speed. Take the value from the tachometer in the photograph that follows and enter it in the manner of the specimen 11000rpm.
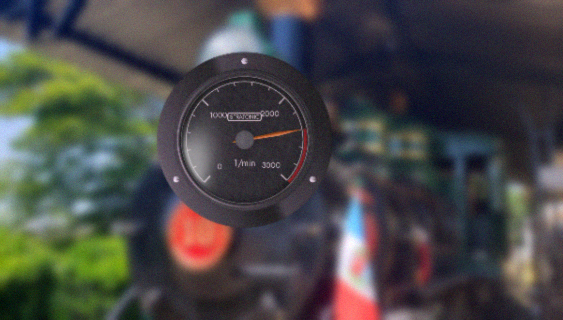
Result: 2400rpm
